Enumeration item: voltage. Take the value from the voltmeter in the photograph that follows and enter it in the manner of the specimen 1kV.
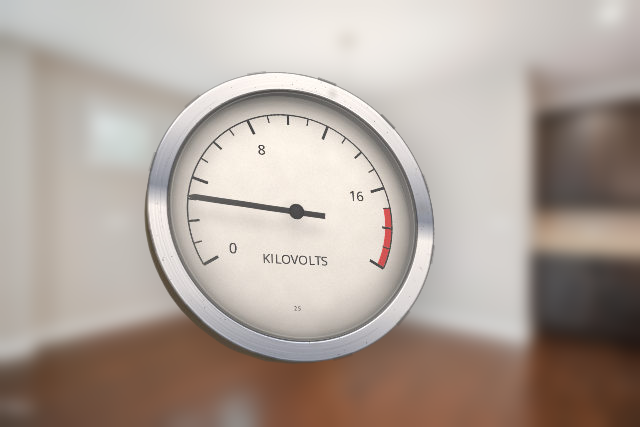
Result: 3kV
